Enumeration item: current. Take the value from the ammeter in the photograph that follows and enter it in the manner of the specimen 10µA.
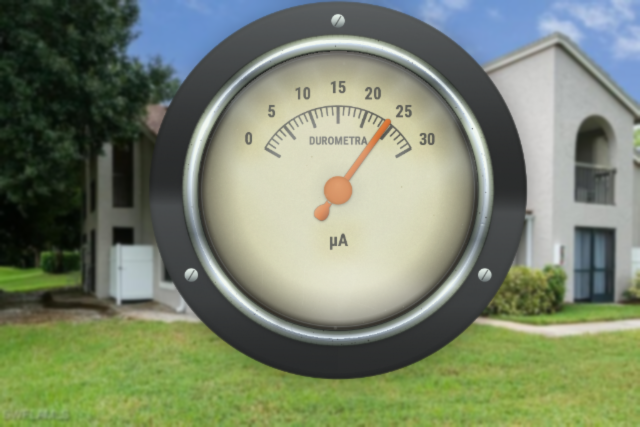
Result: 24µA
